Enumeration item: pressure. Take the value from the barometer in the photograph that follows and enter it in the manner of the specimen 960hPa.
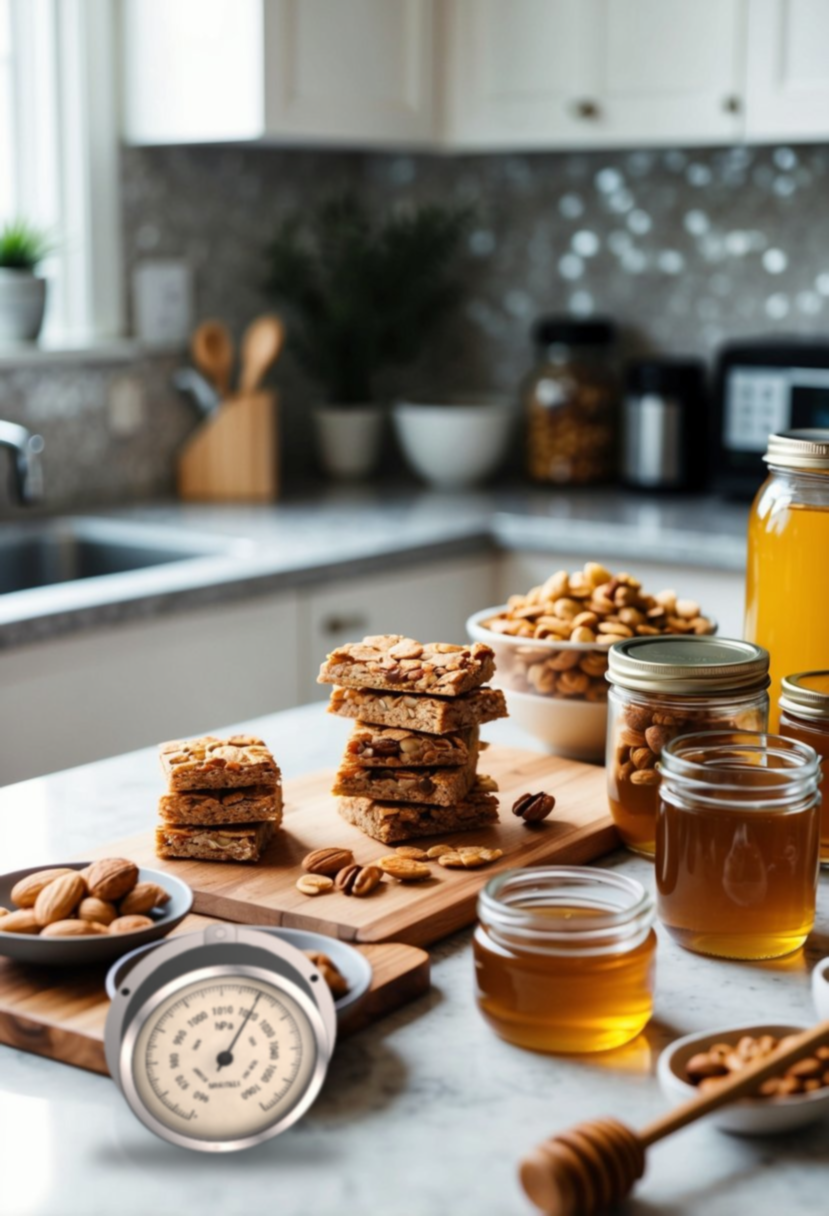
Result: 1020hPa
